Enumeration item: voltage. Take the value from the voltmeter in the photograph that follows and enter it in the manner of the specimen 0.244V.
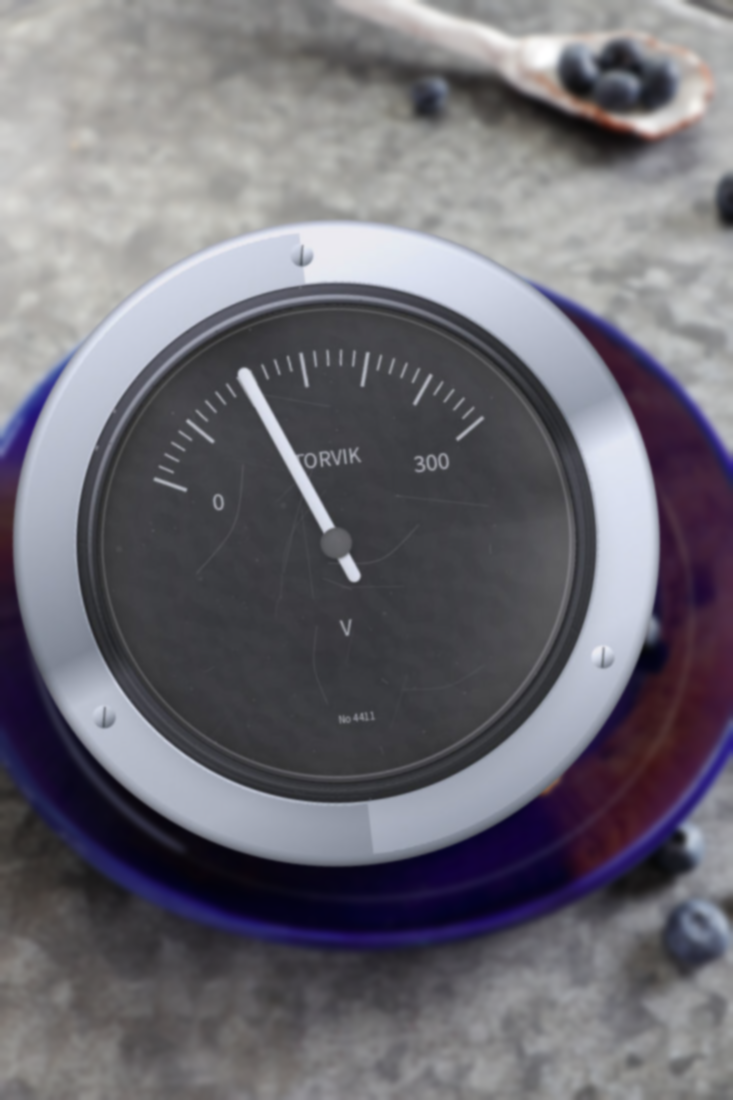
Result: 105V
